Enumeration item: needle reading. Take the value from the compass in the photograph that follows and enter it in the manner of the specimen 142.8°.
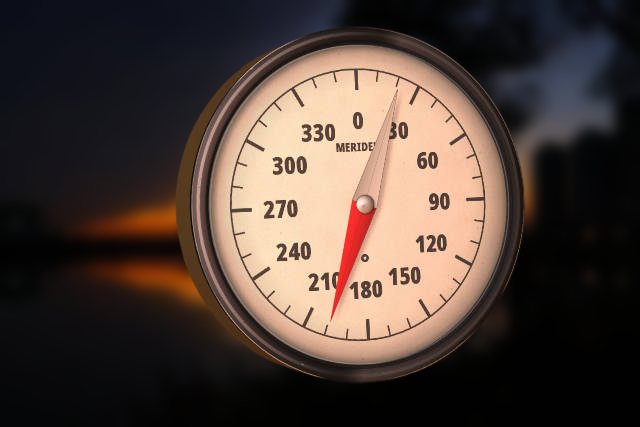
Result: 200°
